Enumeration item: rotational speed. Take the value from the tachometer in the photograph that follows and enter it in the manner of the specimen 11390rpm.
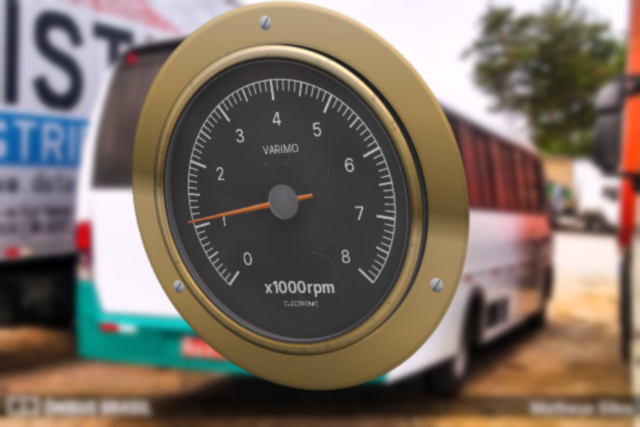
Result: 1100rpm
